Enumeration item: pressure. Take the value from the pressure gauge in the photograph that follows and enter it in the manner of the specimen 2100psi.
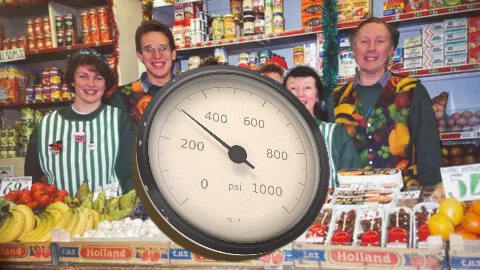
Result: 300psi
